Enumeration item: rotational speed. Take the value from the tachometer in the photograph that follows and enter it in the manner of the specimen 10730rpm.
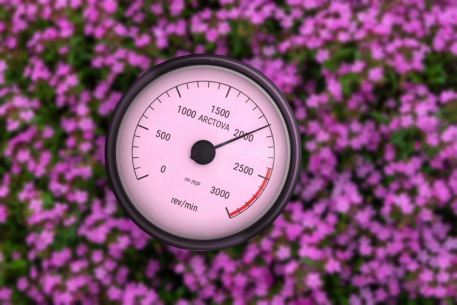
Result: 2000rpm
